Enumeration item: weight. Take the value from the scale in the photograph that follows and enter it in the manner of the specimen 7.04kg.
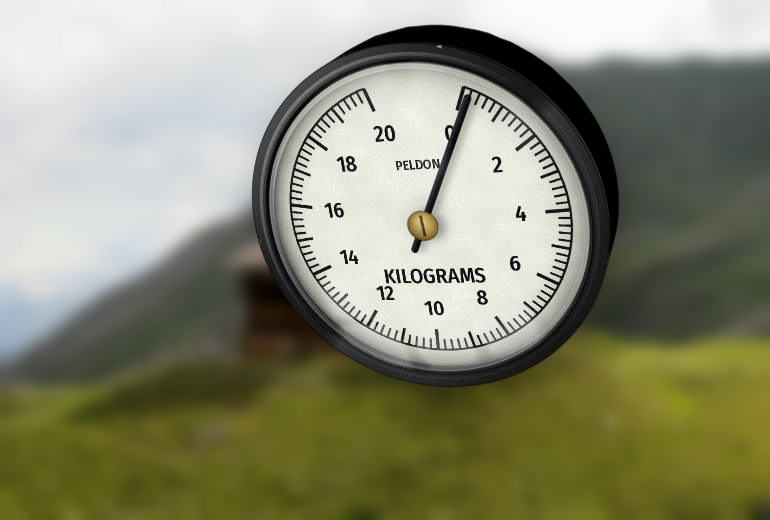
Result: 0.2kg
